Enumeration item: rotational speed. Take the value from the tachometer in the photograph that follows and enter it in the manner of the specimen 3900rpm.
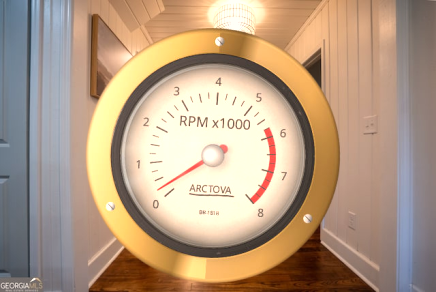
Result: 250rpm
